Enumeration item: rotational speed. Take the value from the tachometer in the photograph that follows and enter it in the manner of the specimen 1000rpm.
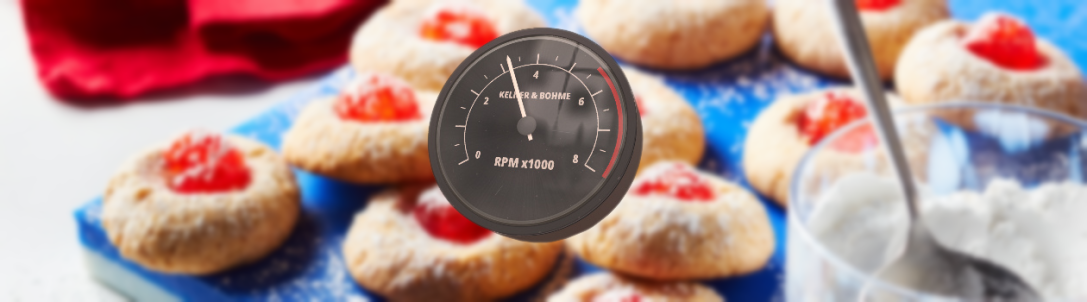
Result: 3250rpm
